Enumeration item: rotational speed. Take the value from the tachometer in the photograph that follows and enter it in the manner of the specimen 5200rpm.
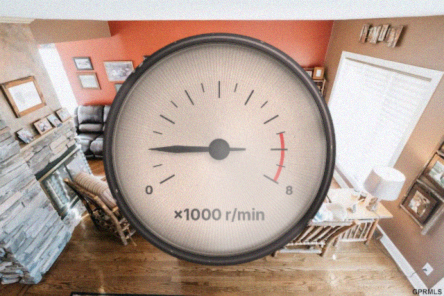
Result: 1000rpm
